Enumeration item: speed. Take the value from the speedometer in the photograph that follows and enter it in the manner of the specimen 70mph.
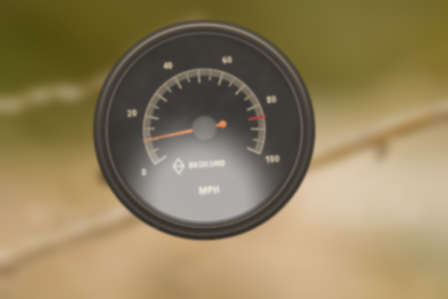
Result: 10mph
